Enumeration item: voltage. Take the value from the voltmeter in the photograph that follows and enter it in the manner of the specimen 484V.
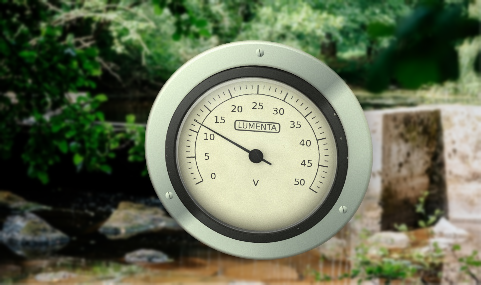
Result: 12V
